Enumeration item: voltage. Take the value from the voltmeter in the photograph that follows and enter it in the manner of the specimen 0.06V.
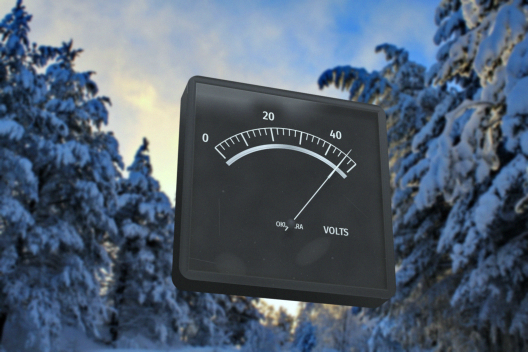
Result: 46V
